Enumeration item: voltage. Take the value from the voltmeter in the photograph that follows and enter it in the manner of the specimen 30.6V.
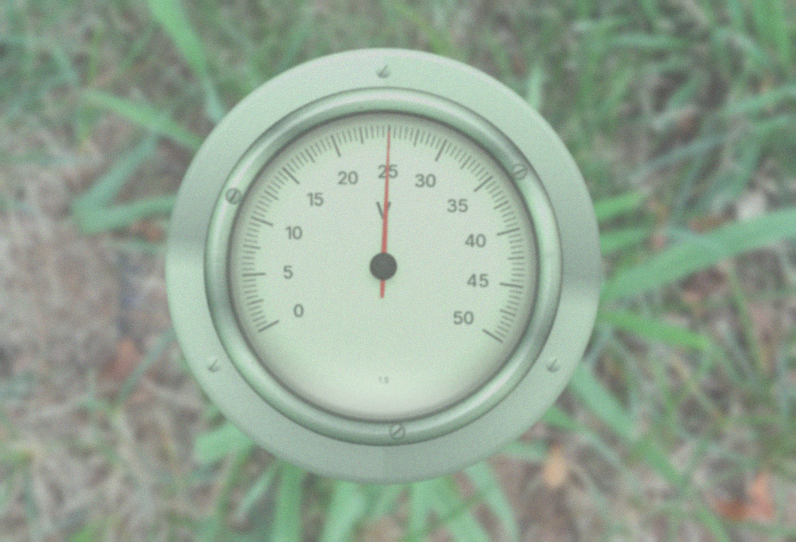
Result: 25V
